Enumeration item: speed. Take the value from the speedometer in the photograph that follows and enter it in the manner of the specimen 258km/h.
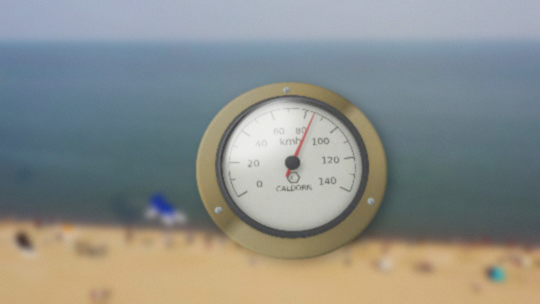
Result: 85km/h
